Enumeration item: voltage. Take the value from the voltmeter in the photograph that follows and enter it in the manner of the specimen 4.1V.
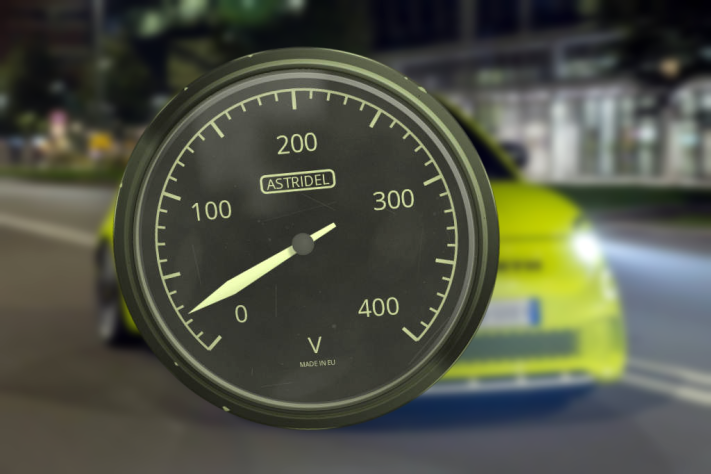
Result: 25V
